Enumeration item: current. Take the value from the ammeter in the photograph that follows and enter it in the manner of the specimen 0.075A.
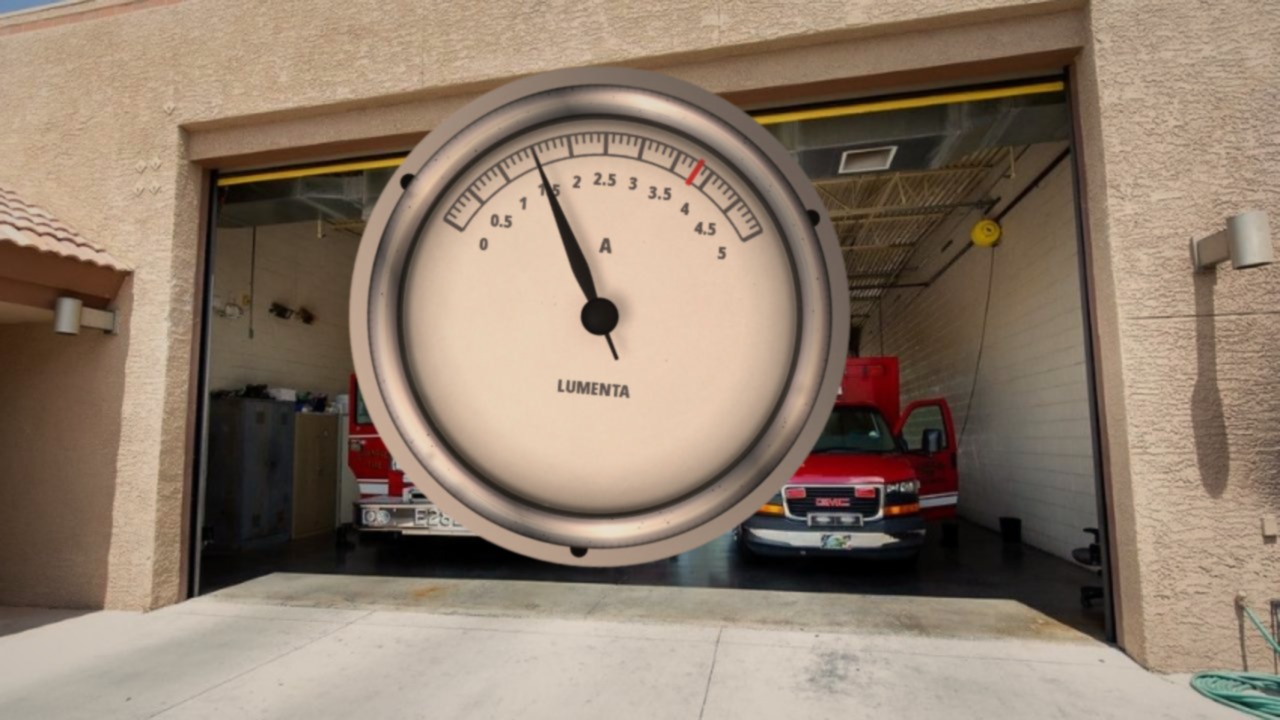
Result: 1.5A
